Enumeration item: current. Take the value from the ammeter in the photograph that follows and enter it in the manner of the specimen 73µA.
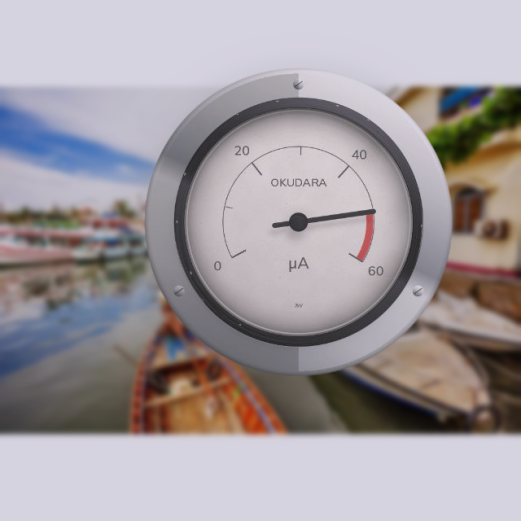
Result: 50µA
